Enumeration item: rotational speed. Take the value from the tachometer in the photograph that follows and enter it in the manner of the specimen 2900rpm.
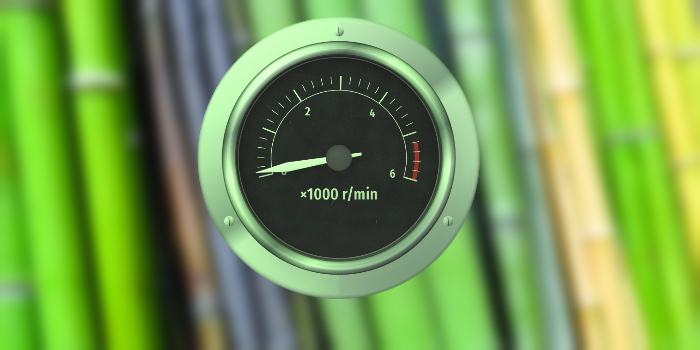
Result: 100rpm
